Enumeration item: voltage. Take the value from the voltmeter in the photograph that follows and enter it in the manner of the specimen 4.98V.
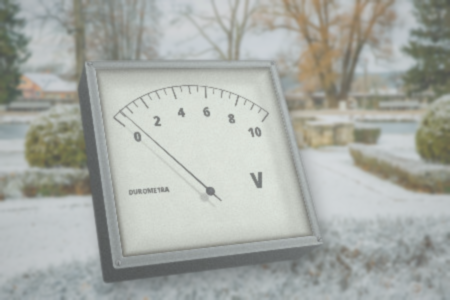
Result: 0.5V
